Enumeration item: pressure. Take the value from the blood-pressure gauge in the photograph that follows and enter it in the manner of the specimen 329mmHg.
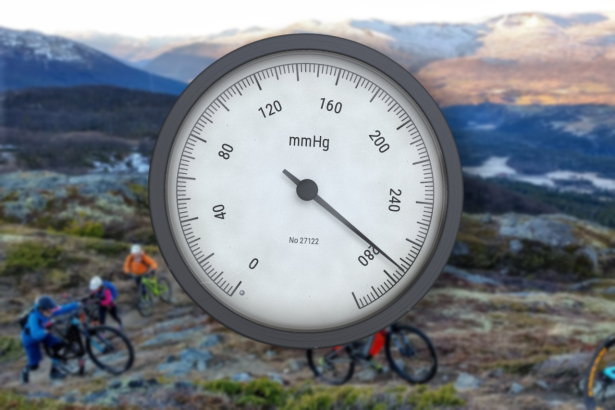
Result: 274mmHg
